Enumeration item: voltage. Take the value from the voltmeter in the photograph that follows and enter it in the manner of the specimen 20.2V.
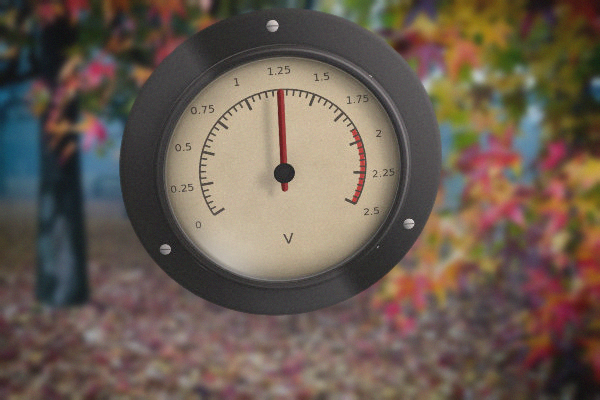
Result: 1.25V
